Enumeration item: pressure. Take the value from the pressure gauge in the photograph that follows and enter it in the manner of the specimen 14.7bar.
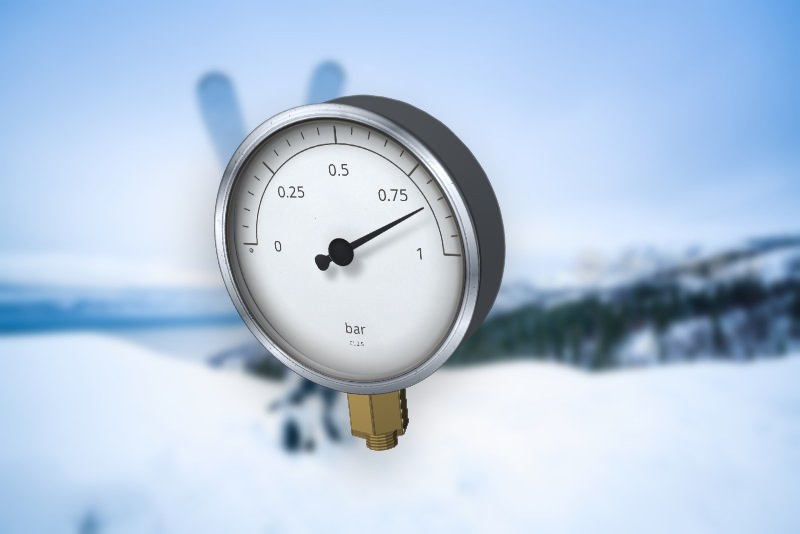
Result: 0.85bar
